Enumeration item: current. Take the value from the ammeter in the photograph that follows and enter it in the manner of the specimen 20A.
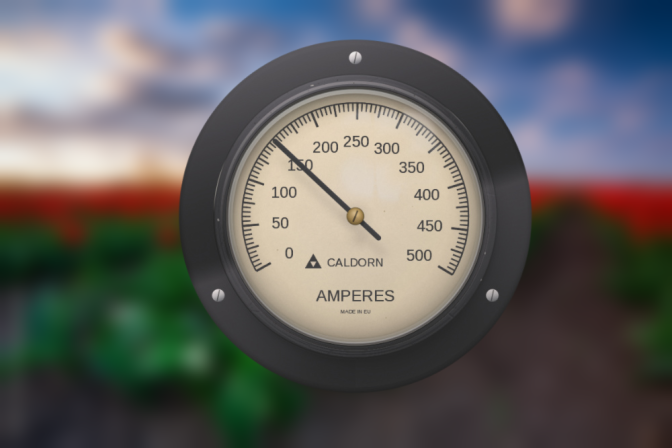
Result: 150A
